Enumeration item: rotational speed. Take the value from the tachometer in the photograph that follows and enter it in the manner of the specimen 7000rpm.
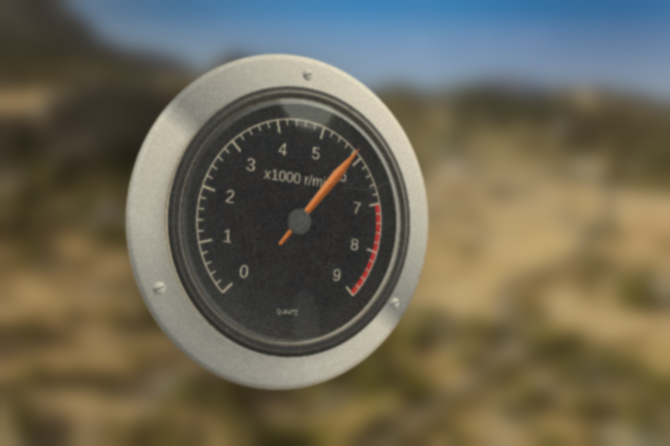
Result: 5800rpm
